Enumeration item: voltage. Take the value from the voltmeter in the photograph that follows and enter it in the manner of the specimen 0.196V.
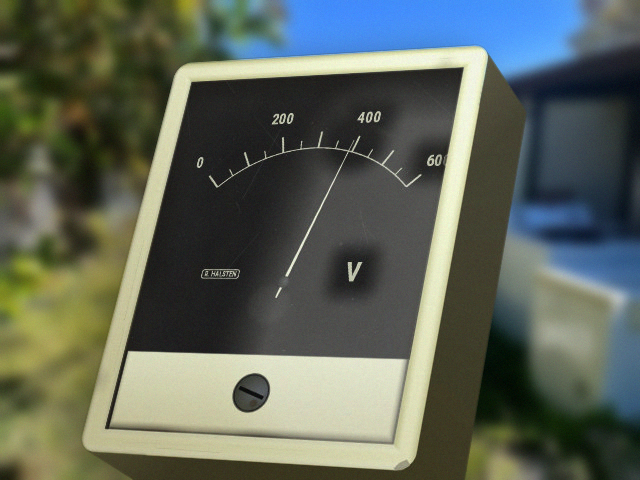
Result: 400V
